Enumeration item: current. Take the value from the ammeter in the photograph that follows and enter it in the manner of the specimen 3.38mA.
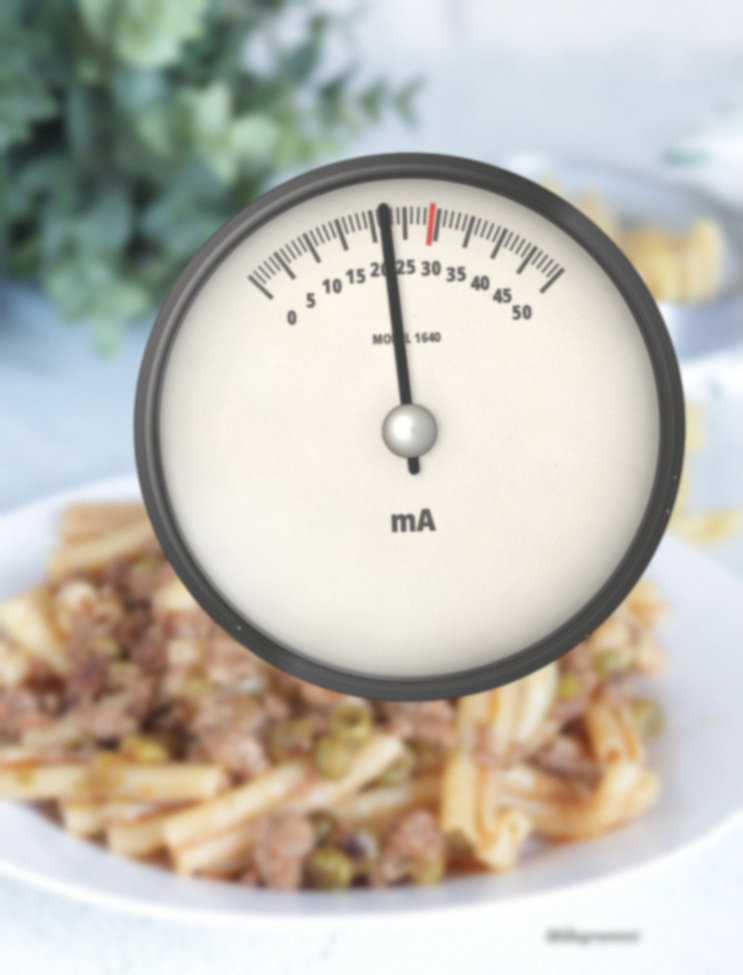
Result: 22mA
